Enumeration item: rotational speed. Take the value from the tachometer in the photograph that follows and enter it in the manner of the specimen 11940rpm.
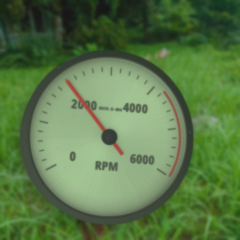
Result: 2000rpm
